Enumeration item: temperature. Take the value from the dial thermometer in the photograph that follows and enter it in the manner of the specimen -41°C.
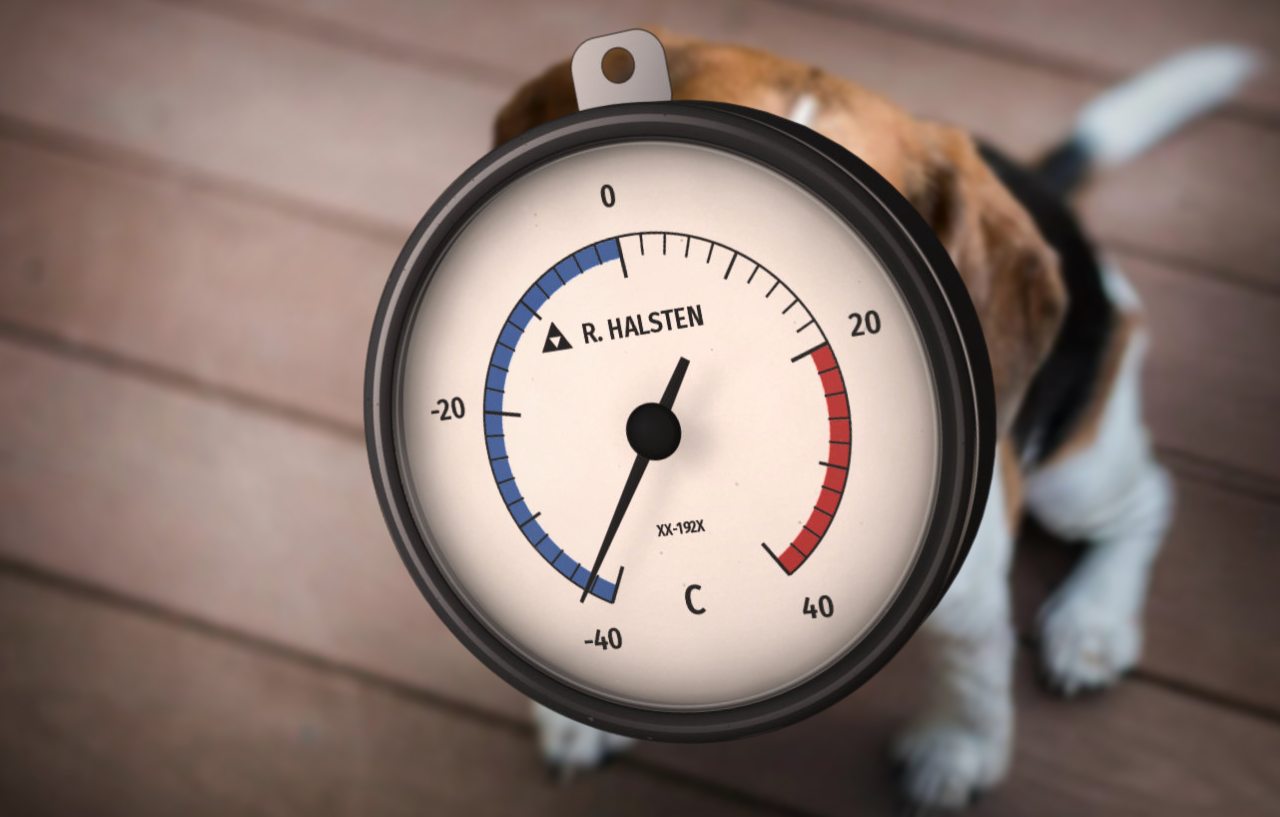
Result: -38°C
